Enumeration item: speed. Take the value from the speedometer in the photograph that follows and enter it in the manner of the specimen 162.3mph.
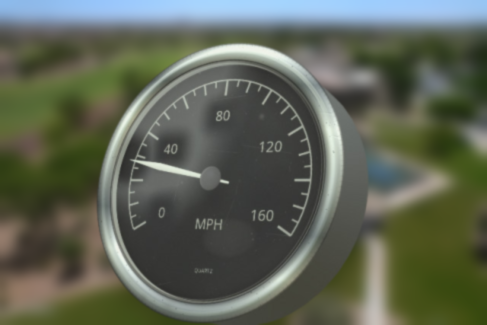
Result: 27.5mph
